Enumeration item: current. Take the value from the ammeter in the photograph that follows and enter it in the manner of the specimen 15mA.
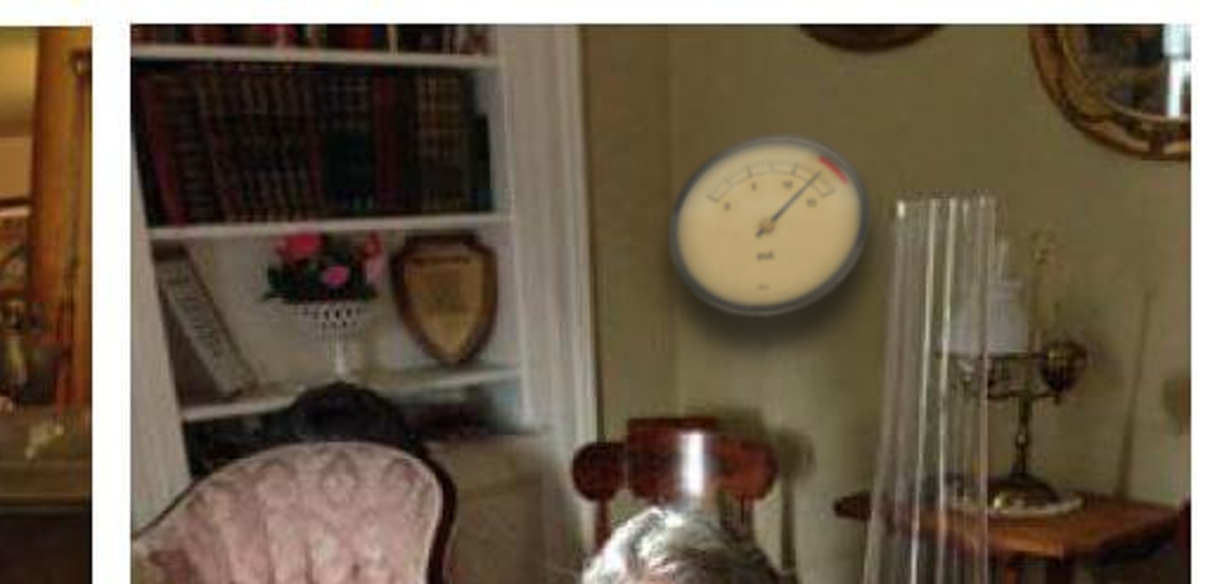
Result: 12.5mA
